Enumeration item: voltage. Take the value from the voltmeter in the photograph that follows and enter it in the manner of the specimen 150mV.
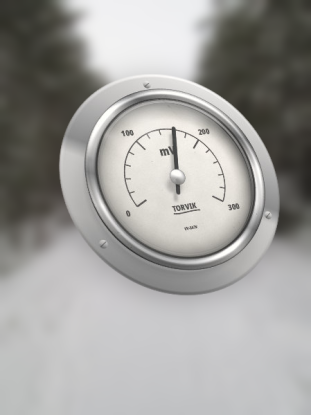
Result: 160mV
